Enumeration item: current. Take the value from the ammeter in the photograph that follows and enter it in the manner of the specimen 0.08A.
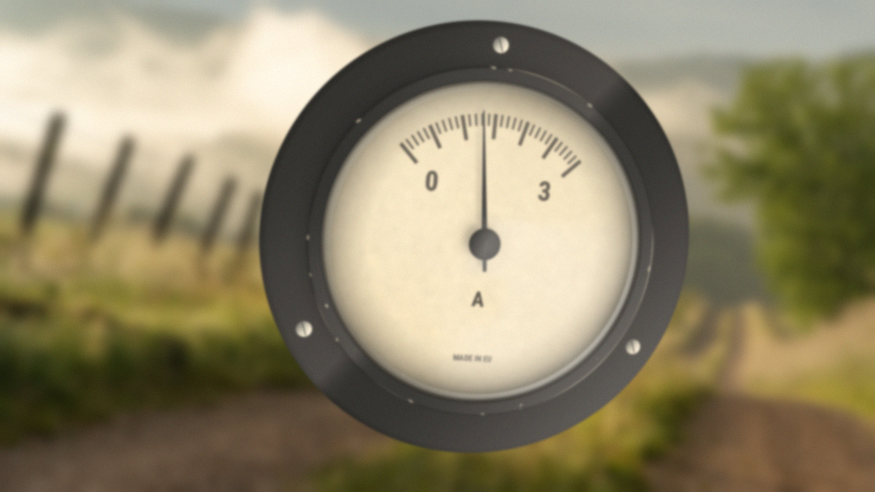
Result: 1.3A
